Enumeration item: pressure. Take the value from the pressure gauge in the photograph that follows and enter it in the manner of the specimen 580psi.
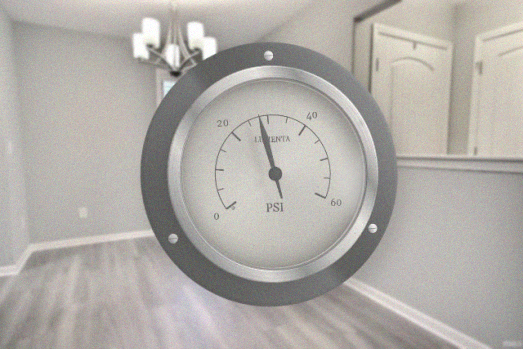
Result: 27.5psi
